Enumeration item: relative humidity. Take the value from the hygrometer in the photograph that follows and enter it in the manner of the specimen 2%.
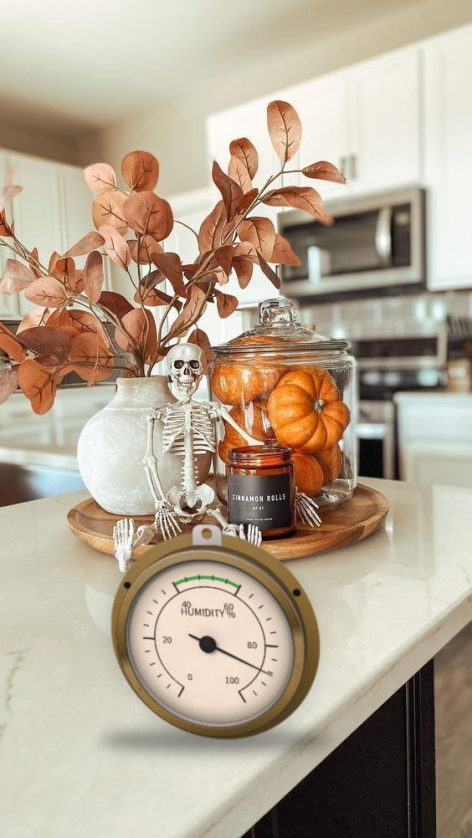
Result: 88%
